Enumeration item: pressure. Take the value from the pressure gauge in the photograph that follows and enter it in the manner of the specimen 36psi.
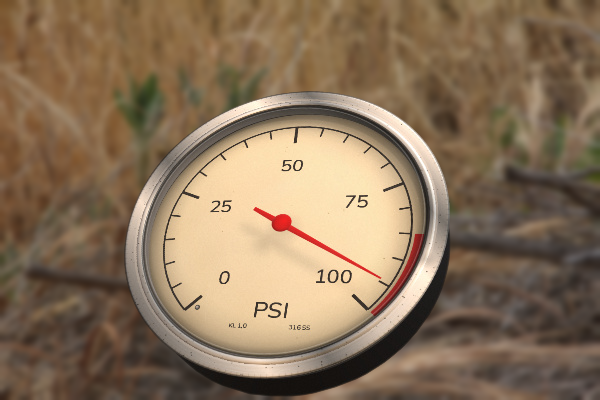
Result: 95psi
